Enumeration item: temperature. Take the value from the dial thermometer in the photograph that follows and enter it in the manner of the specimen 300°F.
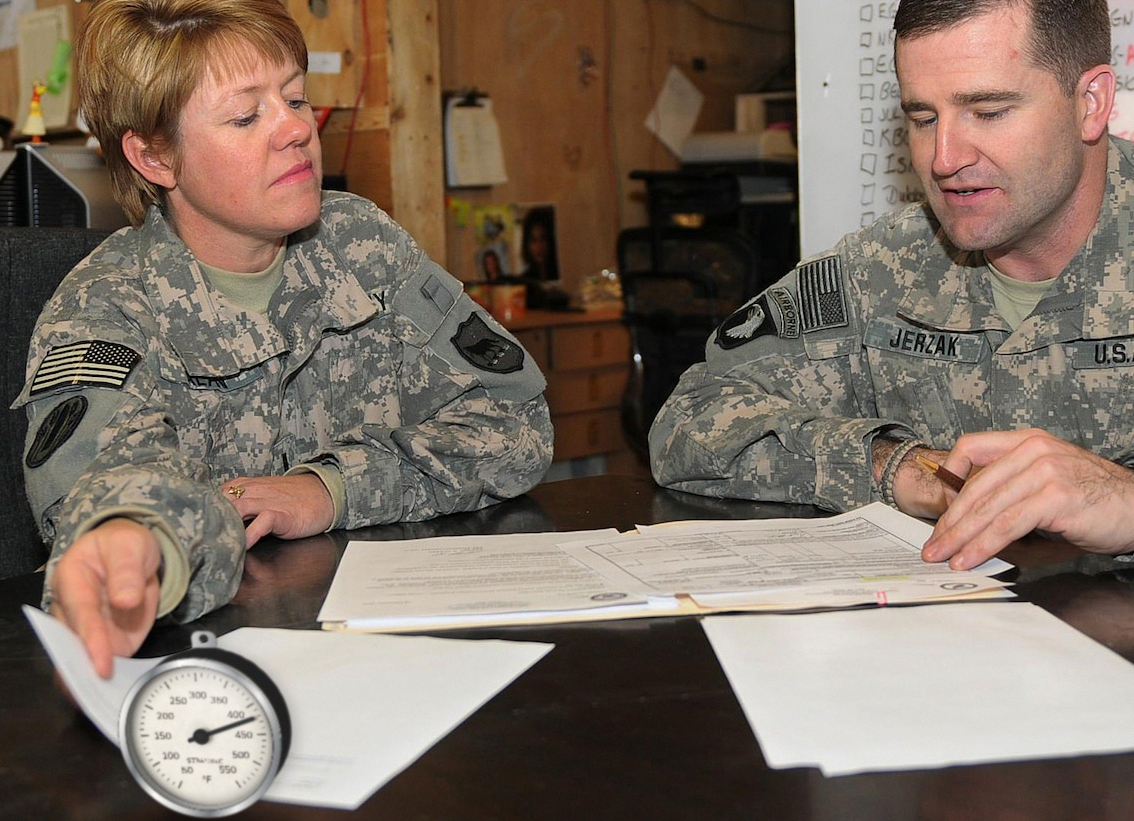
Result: 420°F
